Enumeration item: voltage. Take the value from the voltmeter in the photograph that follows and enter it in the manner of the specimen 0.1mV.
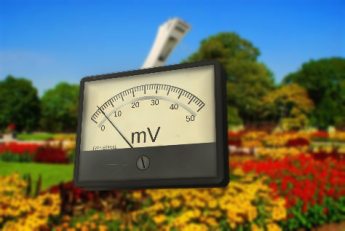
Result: 5mV
